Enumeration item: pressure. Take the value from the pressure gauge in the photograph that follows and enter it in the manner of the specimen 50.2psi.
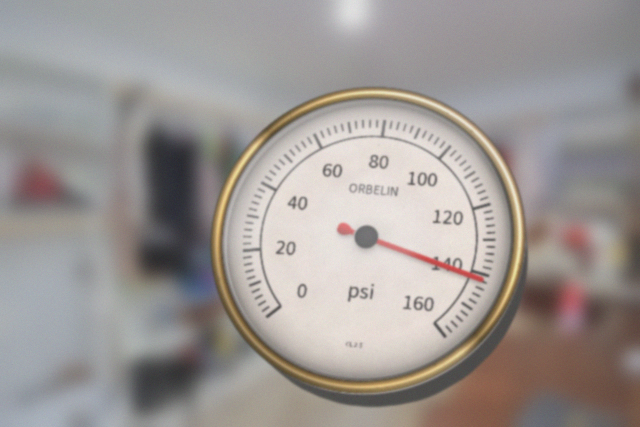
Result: 142psi
